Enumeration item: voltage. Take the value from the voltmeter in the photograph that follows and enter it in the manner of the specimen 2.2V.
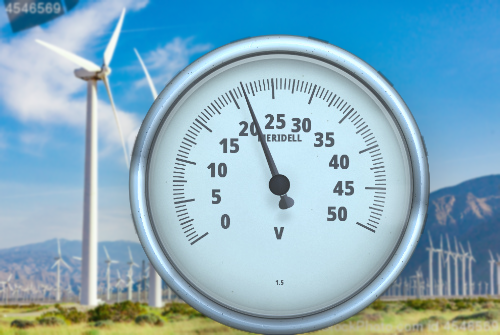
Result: 21.5V
